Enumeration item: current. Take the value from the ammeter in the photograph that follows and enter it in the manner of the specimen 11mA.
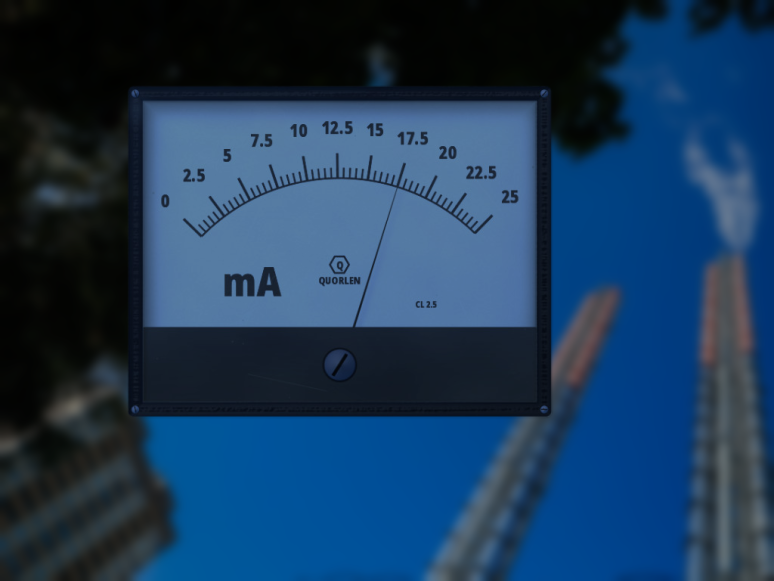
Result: 17.5mA
